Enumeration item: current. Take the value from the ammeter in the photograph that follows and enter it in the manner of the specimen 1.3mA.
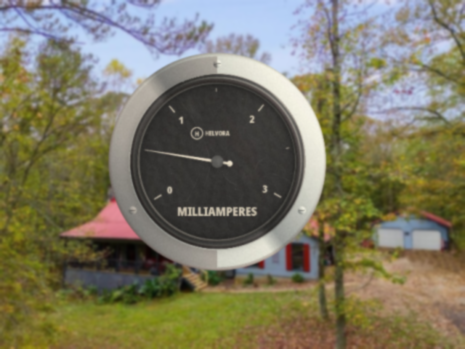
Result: 0.5mA
